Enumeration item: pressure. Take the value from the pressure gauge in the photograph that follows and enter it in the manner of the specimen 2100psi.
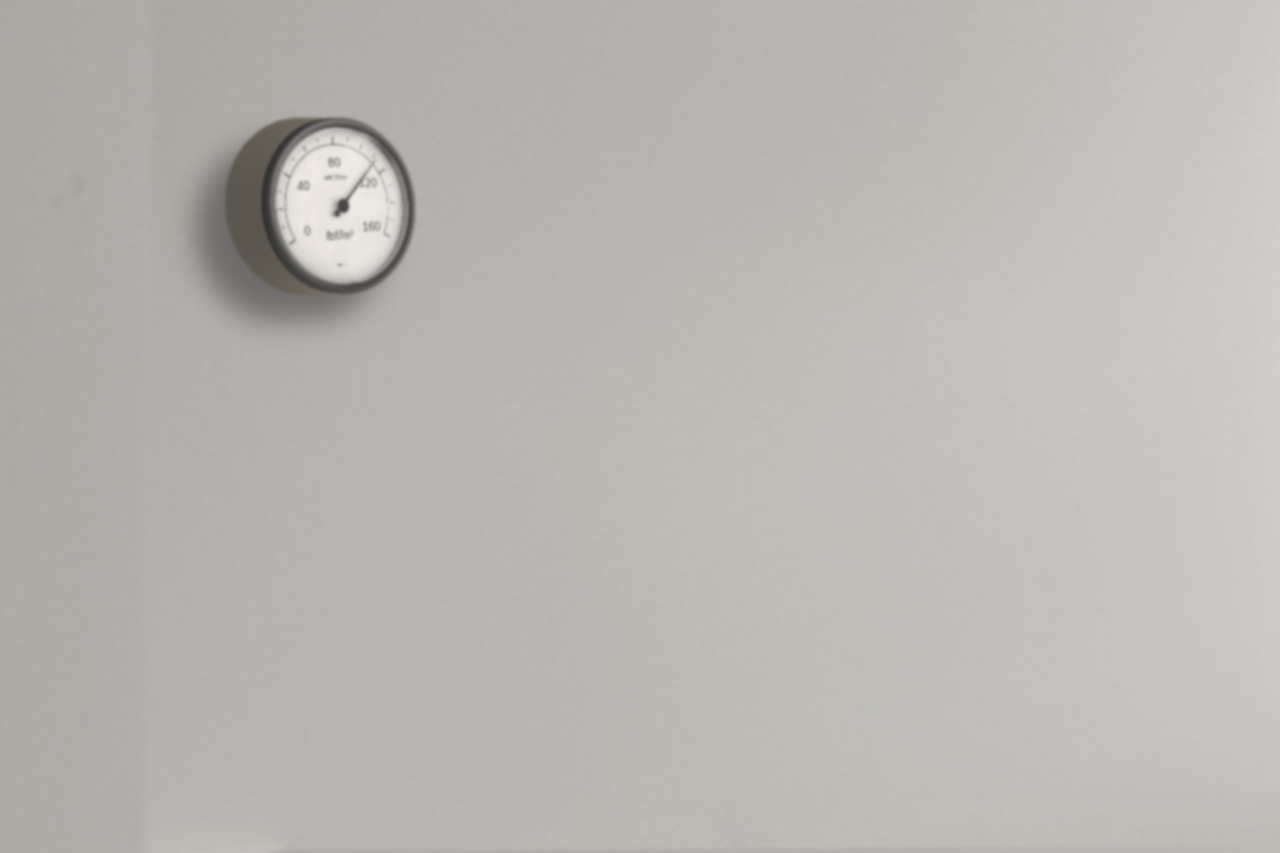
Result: 110psi
